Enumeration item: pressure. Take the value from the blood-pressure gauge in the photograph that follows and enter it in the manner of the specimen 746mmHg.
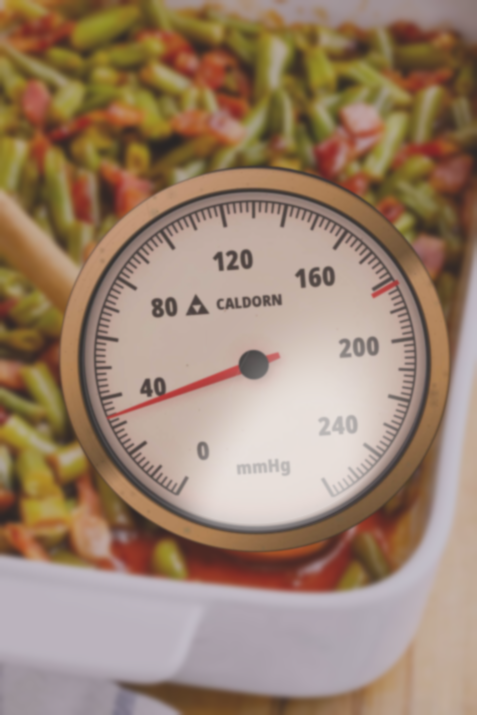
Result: 34mmHg
